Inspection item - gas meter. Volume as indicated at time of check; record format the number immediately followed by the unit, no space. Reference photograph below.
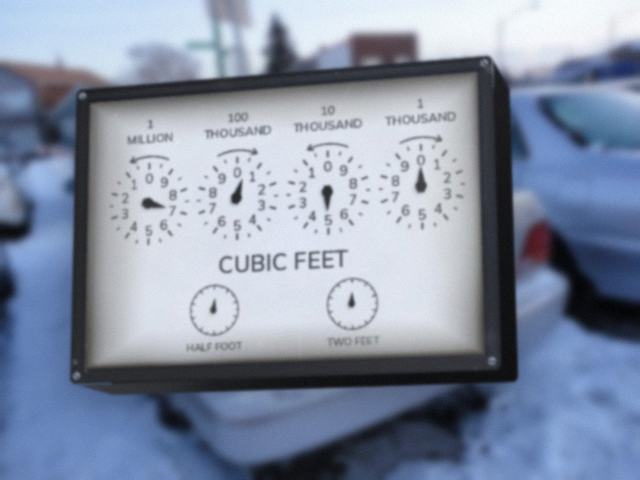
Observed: 705000ft³
